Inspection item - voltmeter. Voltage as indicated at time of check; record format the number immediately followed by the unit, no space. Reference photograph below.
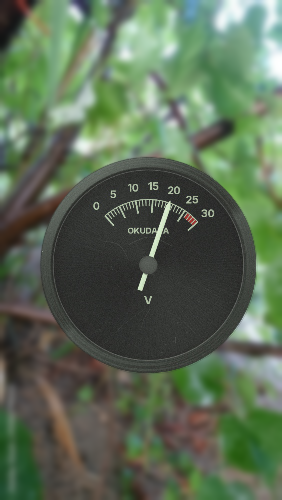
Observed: 20V
